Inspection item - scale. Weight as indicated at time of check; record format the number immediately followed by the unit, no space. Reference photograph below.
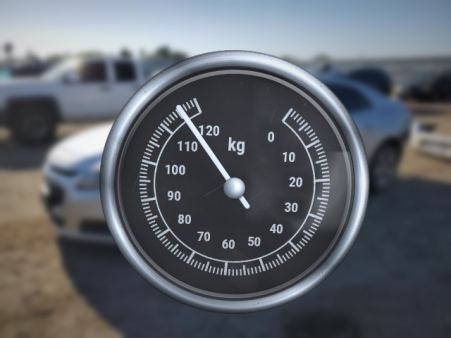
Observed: 116kg
